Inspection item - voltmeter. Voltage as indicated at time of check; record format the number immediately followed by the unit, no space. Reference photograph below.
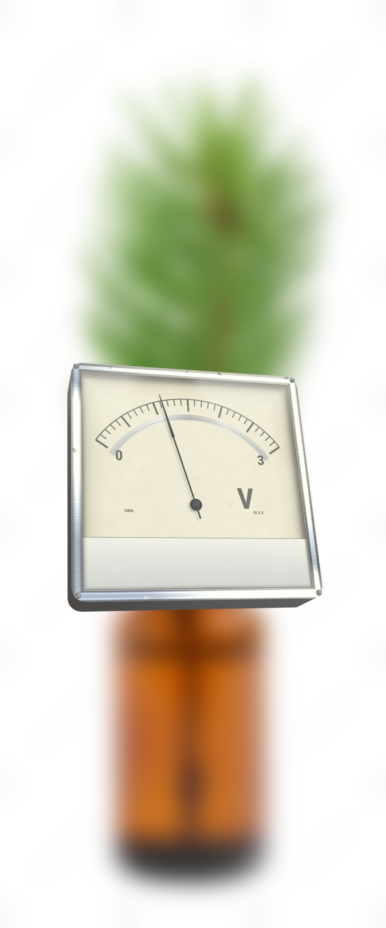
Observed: 1.1V
